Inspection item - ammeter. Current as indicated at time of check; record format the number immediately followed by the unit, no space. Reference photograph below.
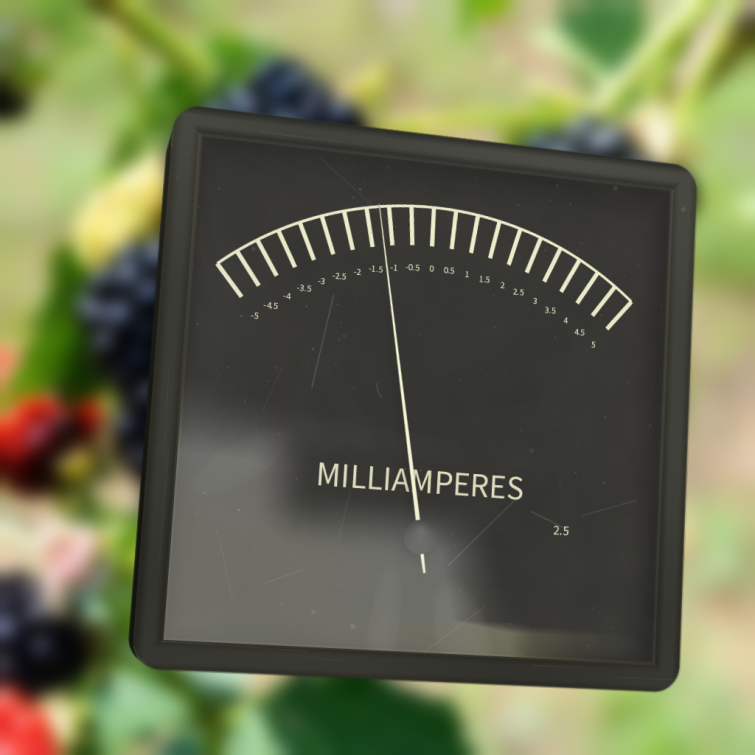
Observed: -1.25mA
